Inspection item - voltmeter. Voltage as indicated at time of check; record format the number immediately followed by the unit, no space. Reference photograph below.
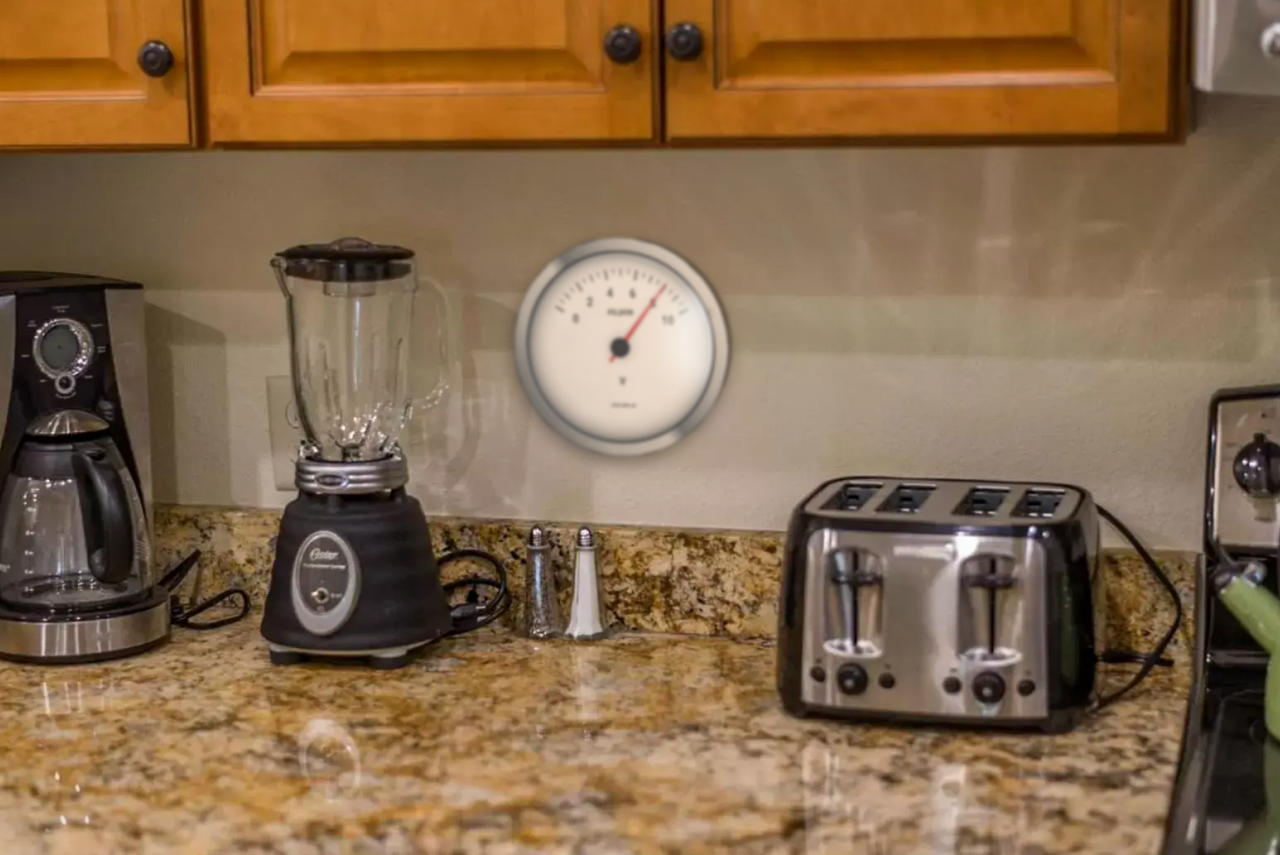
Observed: 8V
